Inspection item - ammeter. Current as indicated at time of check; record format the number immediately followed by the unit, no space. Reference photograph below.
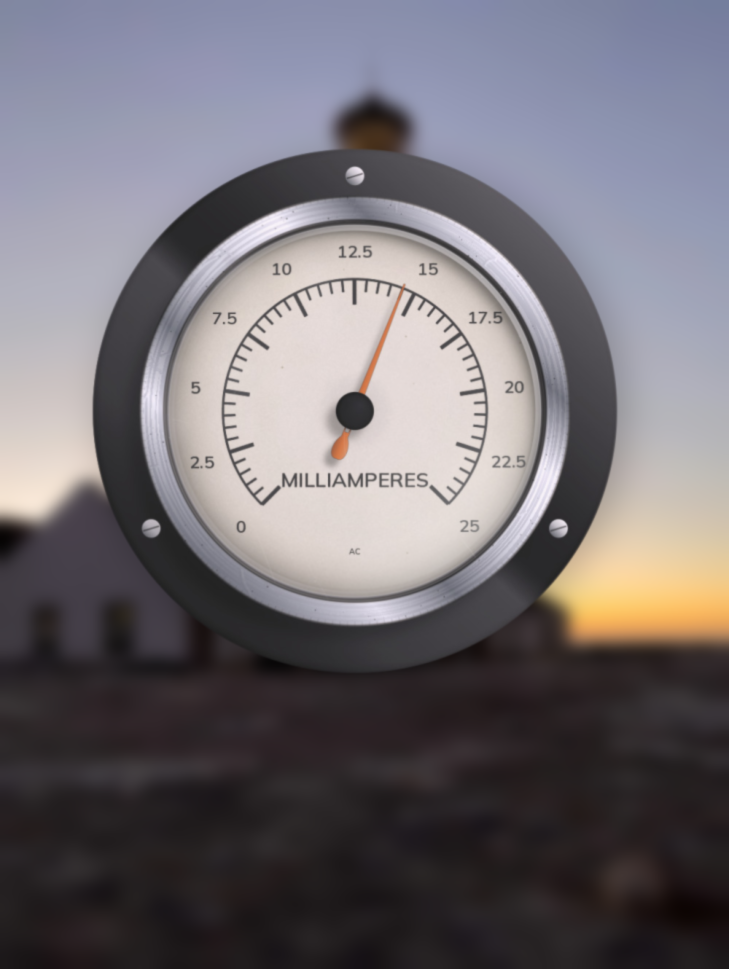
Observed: 14.5mA
